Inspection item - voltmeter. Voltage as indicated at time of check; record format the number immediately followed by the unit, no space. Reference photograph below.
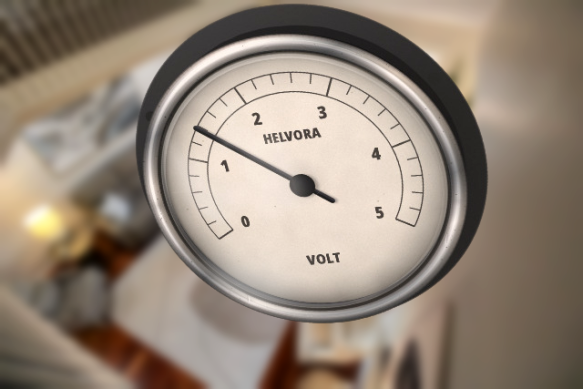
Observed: 1.4V
